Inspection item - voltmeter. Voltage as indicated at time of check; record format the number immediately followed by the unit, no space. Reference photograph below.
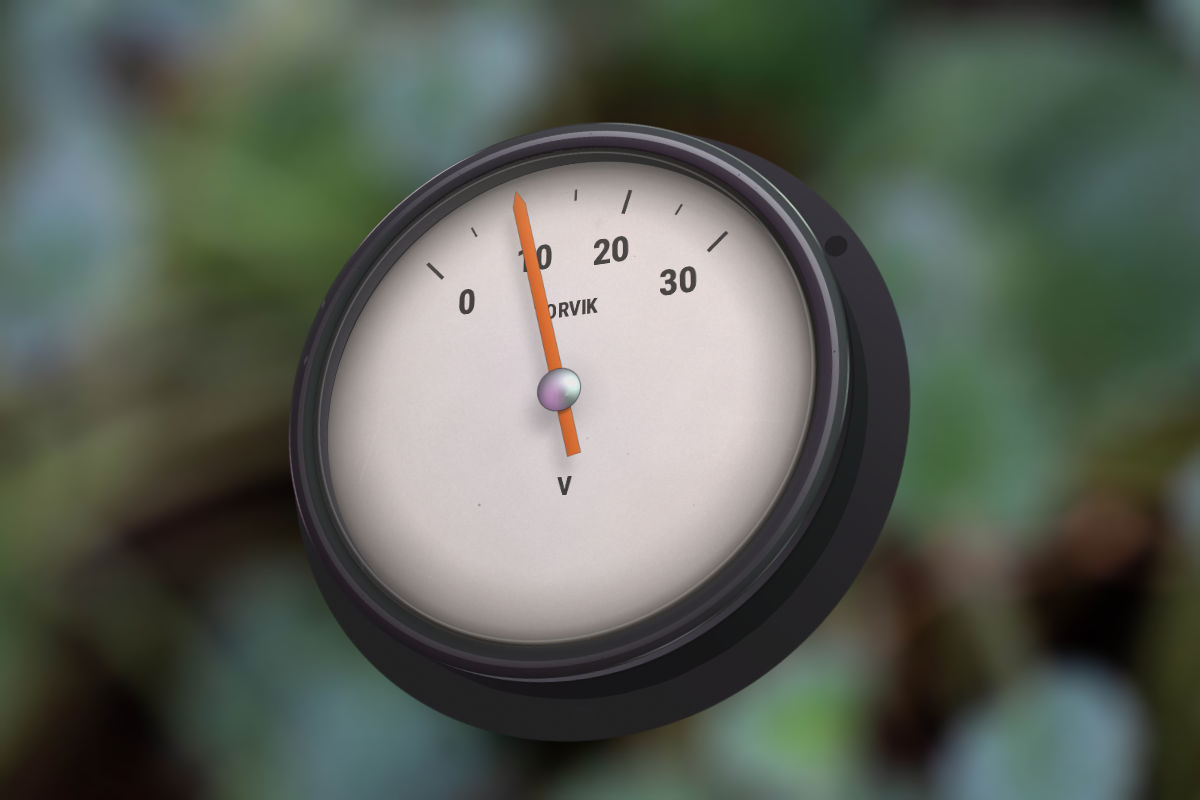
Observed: 10V
